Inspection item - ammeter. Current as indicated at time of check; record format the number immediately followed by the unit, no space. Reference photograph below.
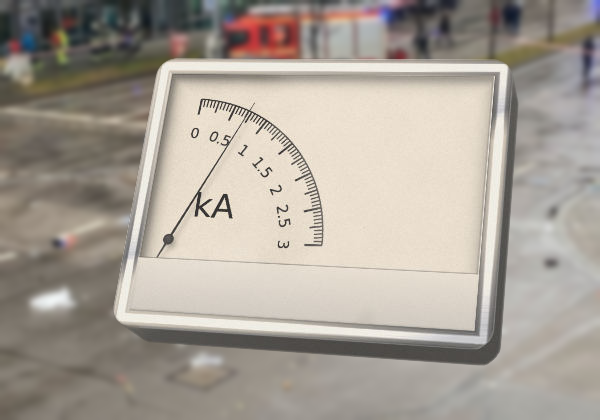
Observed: 0.75kA
